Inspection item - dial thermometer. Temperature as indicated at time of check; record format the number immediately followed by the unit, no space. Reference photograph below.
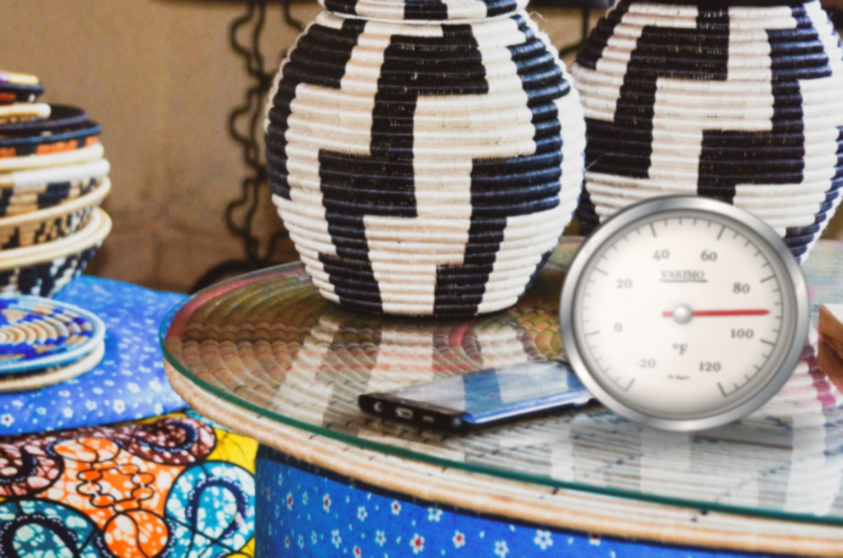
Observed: 90°F
